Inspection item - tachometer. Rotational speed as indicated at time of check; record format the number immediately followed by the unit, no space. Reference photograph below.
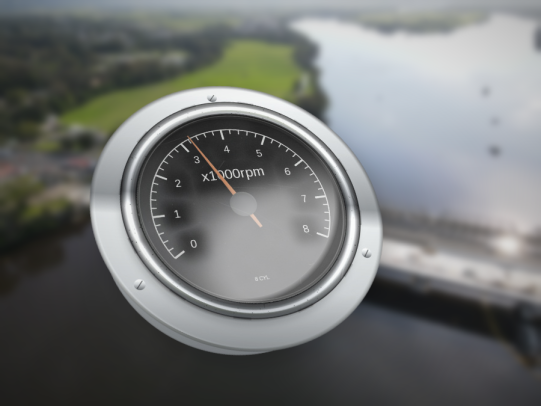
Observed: 3200rpm
